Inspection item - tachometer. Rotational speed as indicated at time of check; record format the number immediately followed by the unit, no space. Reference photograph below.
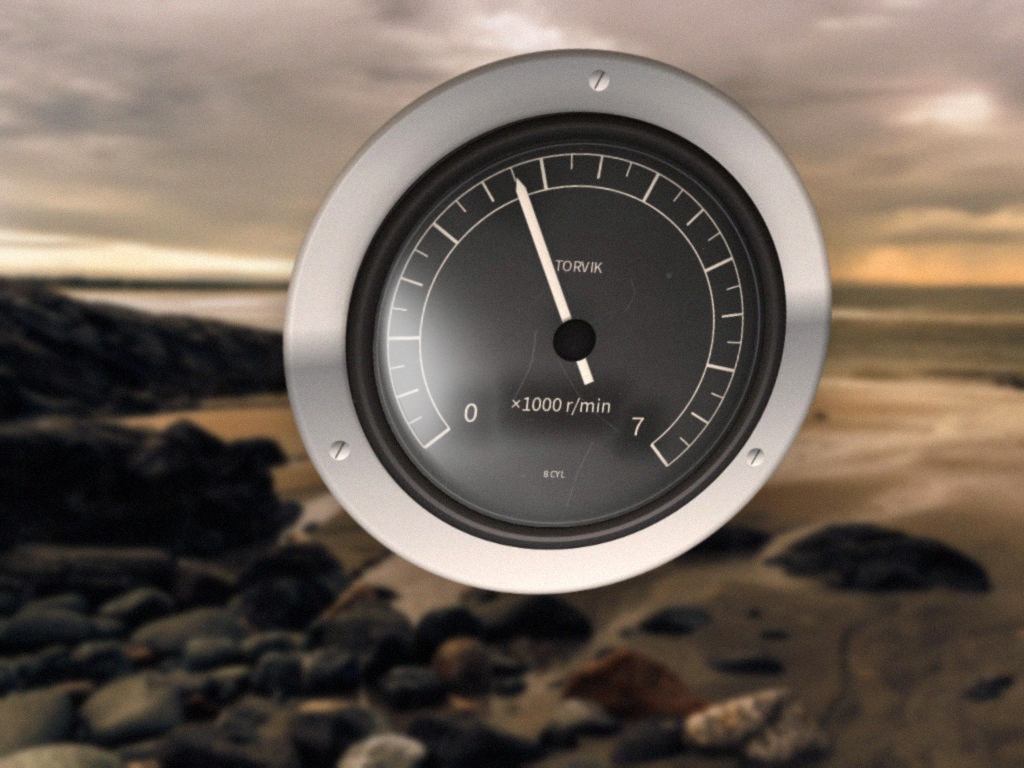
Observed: 2750rpm
